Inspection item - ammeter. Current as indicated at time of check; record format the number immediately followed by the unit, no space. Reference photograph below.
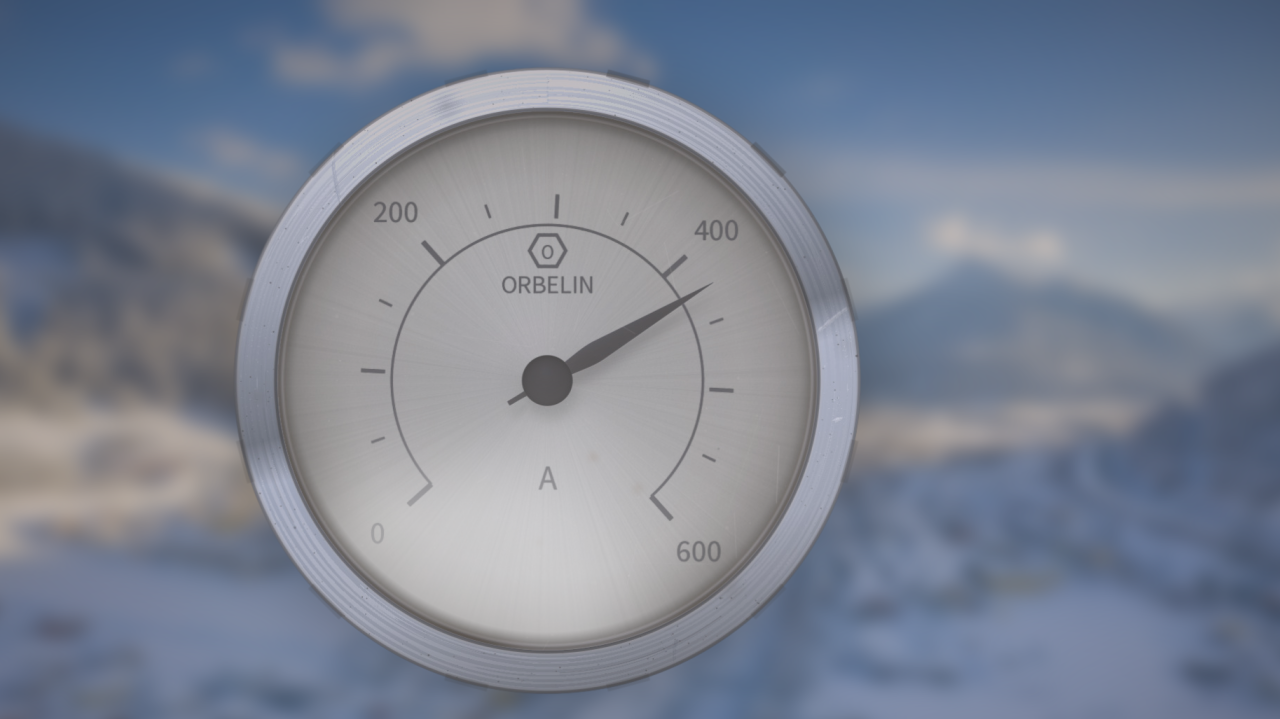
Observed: 425A
